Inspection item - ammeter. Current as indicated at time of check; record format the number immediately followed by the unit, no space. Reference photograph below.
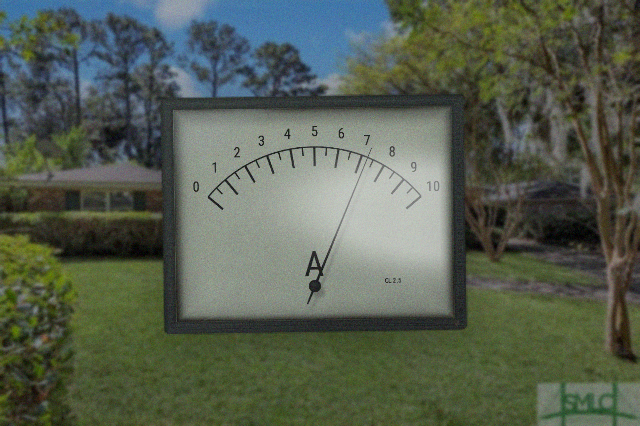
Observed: 7.25A
